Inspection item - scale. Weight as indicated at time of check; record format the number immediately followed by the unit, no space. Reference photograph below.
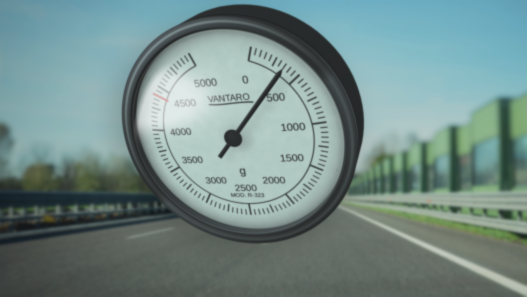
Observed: 350g
